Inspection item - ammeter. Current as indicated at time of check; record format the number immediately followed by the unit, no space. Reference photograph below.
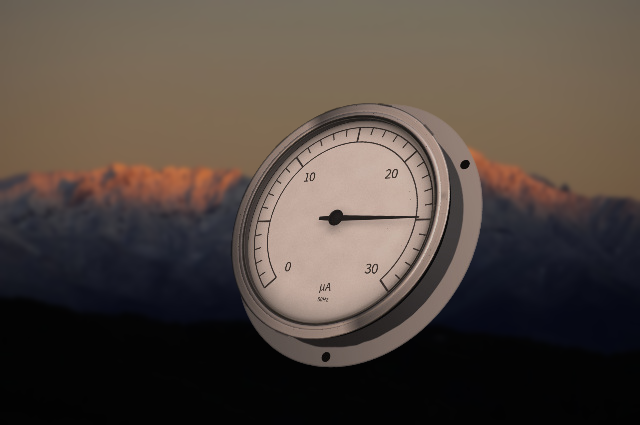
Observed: 25µA
